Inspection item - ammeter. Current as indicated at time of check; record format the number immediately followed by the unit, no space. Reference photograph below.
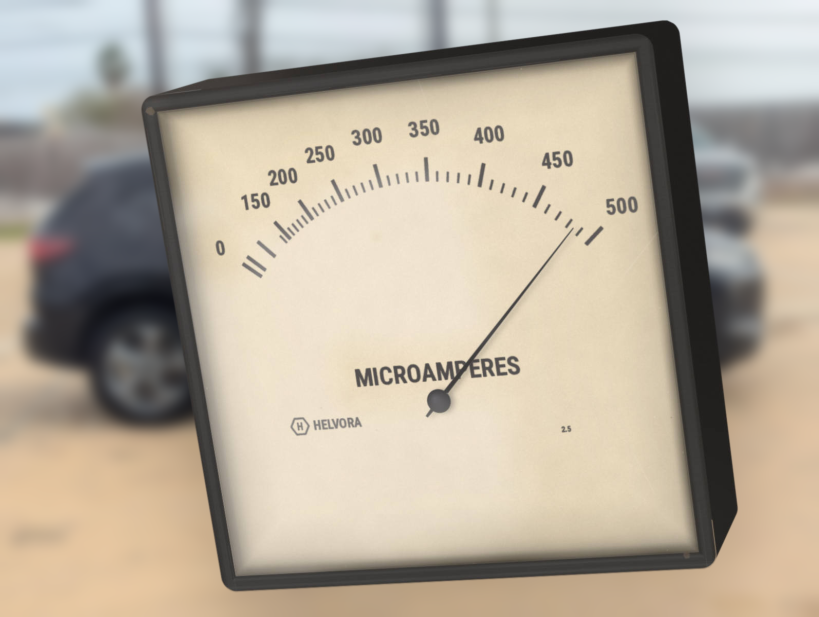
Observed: 485µA
